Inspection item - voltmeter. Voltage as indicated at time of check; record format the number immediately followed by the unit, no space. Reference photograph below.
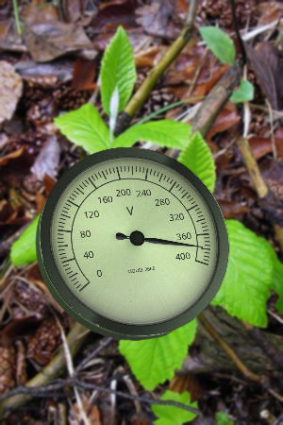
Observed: 380V
